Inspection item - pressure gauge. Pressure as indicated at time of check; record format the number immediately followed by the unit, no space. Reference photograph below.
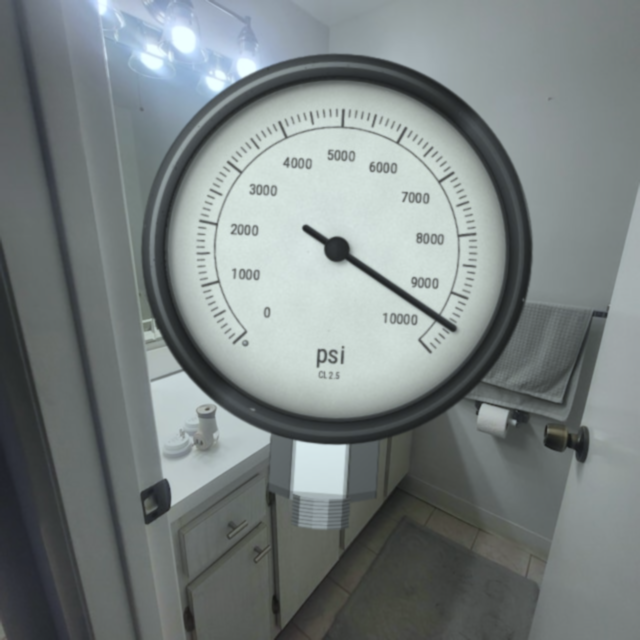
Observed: 9500psi
